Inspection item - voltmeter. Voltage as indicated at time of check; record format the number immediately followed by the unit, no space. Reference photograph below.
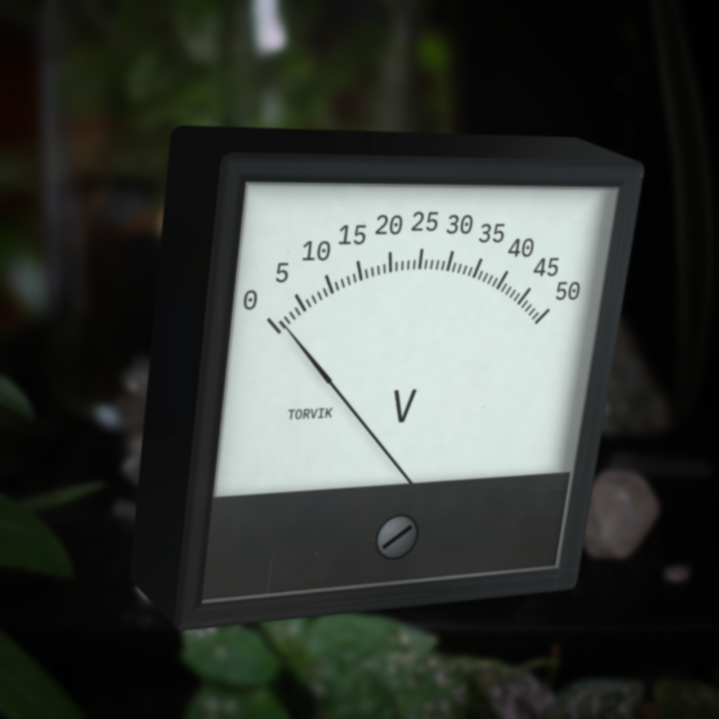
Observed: 1V
